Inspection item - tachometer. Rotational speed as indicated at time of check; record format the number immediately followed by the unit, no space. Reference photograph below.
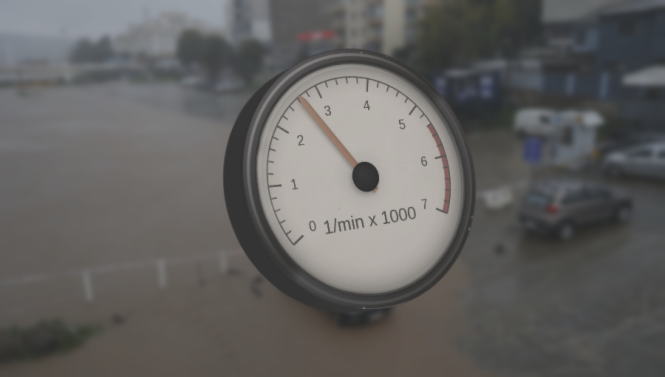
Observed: 2600rpm
